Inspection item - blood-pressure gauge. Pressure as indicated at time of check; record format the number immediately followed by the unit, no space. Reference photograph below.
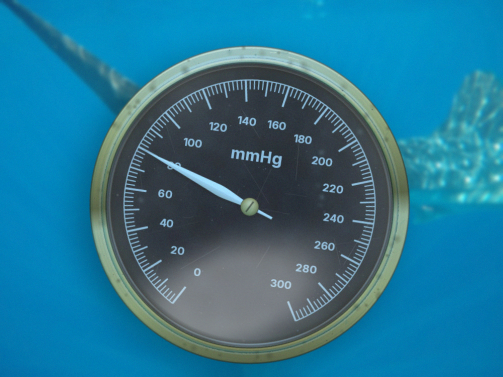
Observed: 80mmHg
